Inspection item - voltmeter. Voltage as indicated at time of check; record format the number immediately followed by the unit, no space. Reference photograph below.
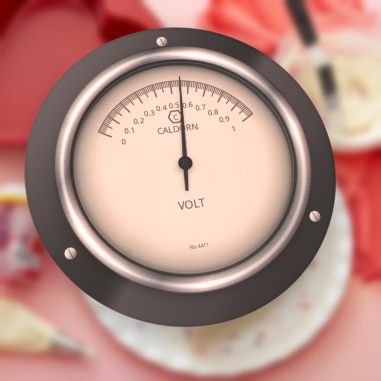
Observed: 0.55V
